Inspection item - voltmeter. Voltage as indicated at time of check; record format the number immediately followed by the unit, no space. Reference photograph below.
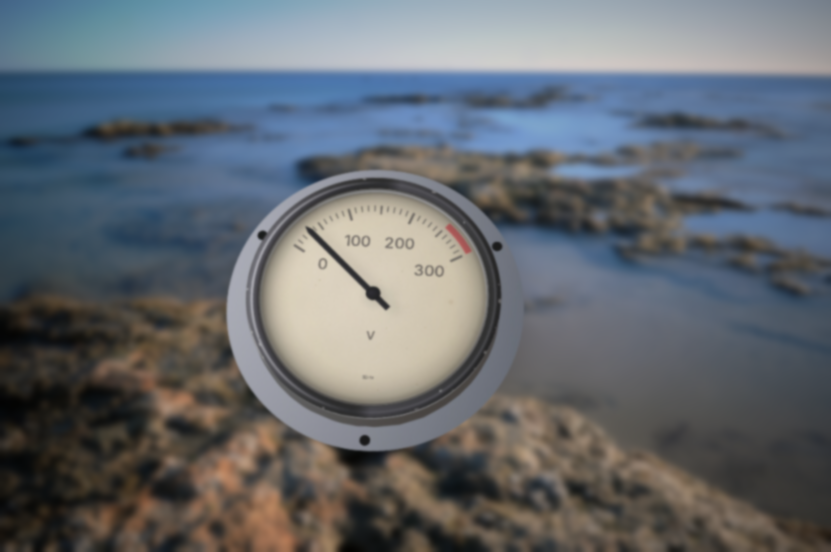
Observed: 30V
